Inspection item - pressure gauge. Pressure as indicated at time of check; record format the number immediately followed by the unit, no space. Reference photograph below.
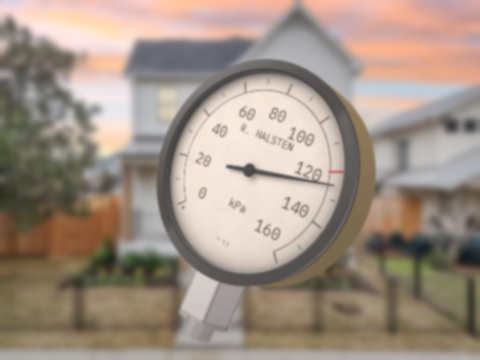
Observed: 125kPa
